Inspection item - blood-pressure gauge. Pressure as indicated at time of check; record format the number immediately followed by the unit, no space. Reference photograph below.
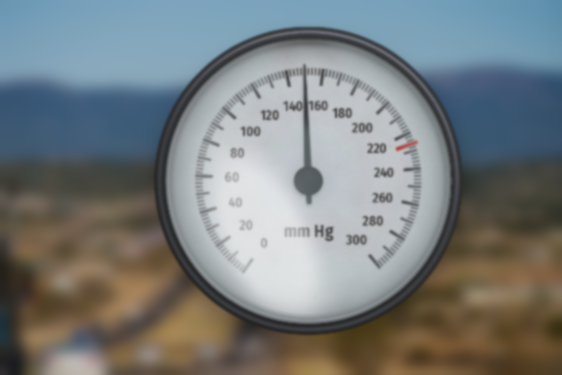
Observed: 150mmHg
